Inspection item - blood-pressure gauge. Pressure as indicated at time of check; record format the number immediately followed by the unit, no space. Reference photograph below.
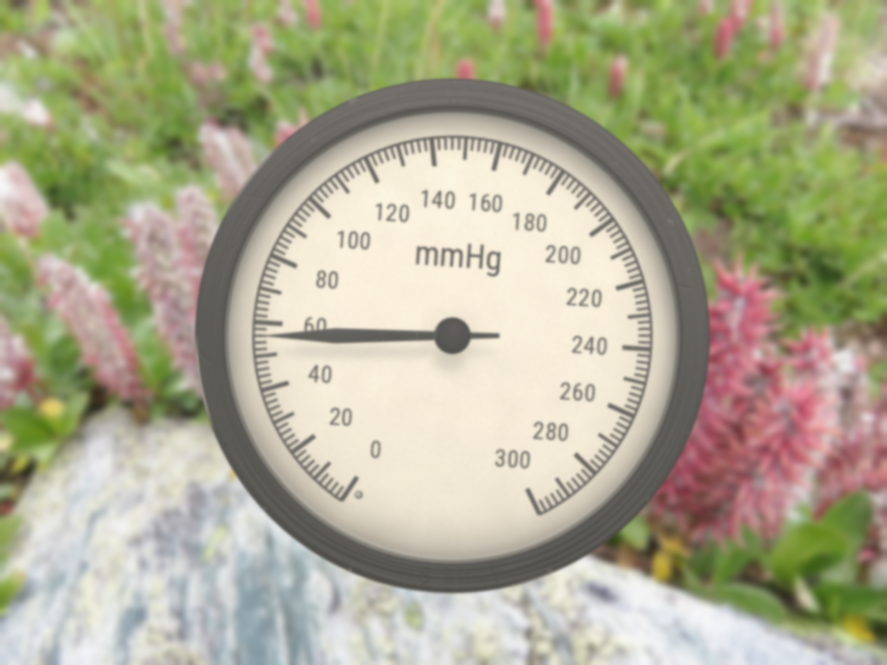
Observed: 56mmHg
